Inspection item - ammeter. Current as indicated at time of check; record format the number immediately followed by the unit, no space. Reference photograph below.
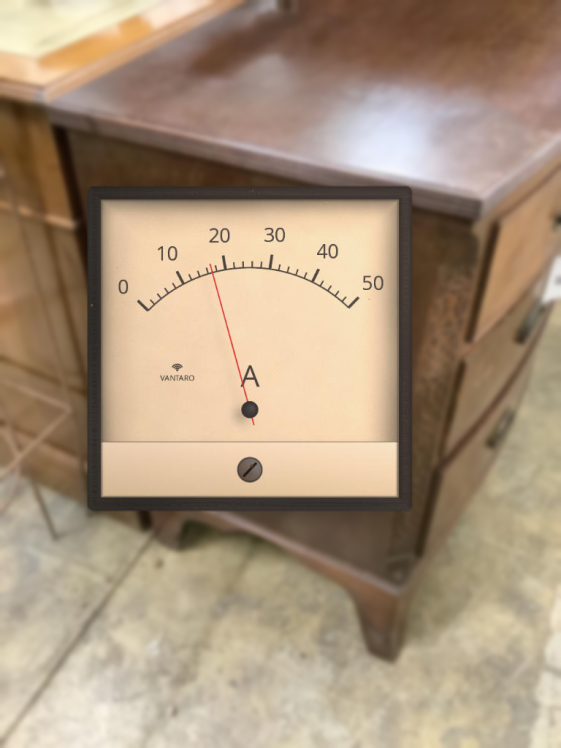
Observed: 17A
